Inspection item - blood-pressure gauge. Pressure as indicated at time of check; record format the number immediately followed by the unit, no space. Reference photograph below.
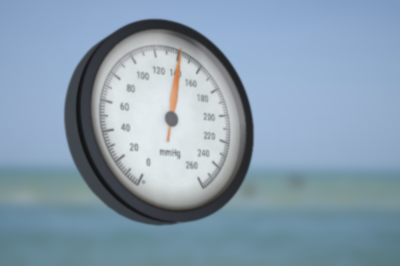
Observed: 140mmHg
